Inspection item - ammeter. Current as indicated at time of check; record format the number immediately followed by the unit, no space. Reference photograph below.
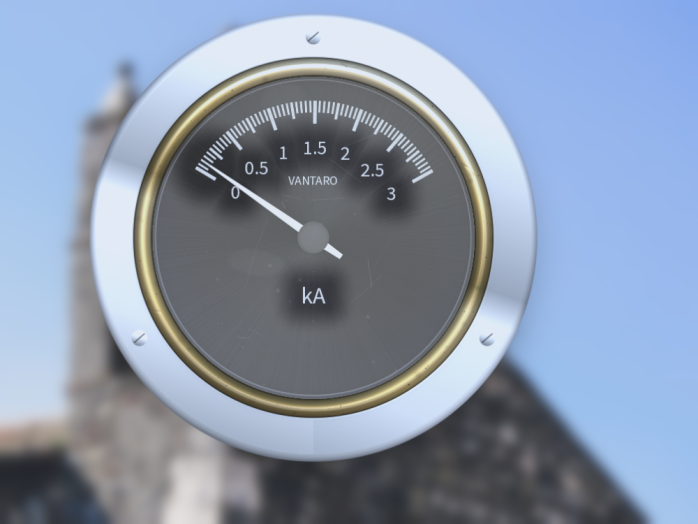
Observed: 0.1kA
